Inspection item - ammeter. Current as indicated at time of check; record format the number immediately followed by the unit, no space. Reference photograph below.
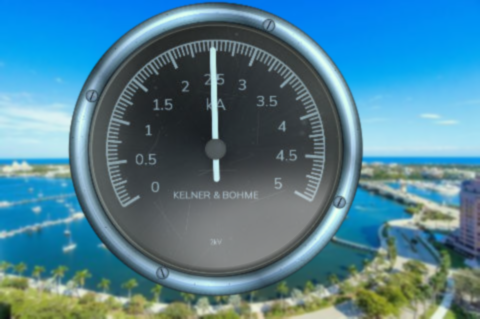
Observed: 2.5kA
